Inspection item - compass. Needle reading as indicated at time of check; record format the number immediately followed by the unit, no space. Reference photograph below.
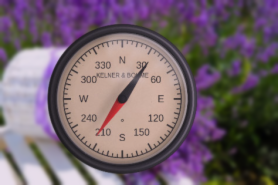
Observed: 215°
